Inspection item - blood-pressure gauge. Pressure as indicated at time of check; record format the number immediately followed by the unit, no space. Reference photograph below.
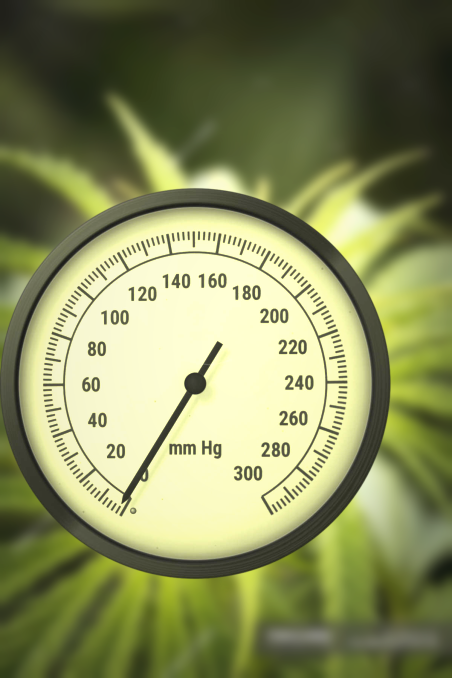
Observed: 2mmHg
